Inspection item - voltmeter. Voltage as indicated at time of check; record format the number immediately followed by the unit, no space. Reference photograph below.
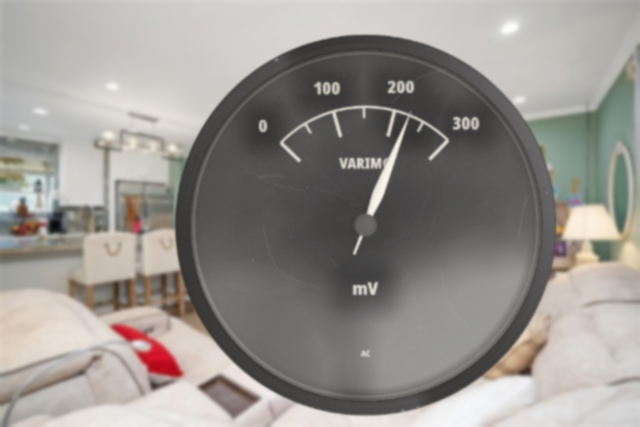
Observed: 225mV
